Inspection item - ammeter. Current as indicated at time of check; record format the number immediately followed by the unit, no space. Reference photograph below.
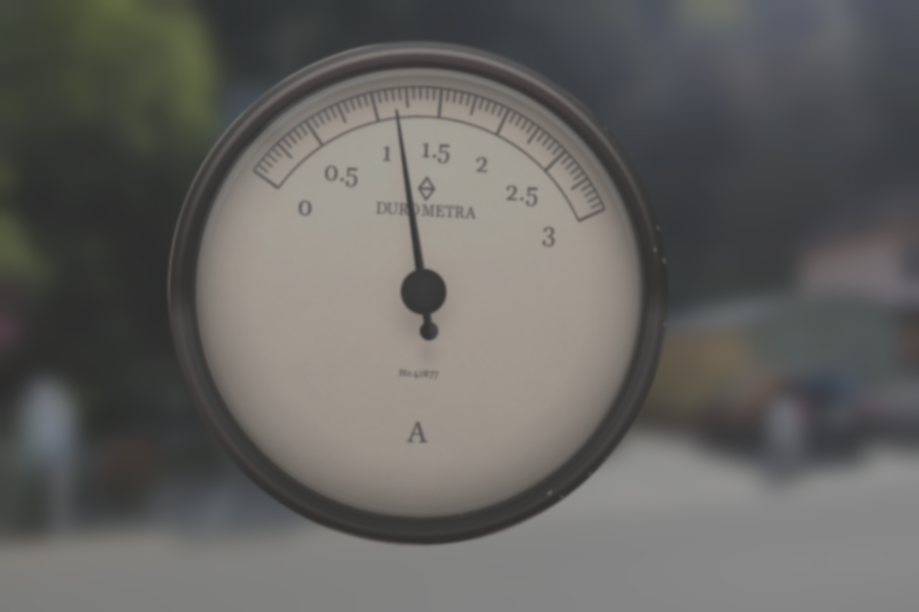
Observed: 1.15A
